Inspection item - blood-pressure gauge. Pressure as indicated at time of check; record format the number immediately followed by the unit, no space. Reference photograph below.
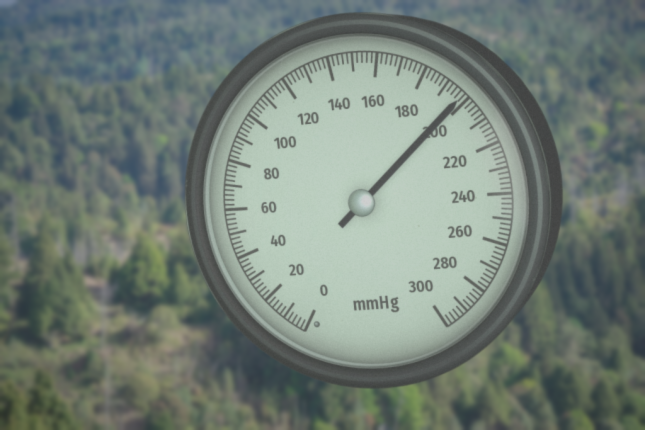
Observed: 198mmHg
